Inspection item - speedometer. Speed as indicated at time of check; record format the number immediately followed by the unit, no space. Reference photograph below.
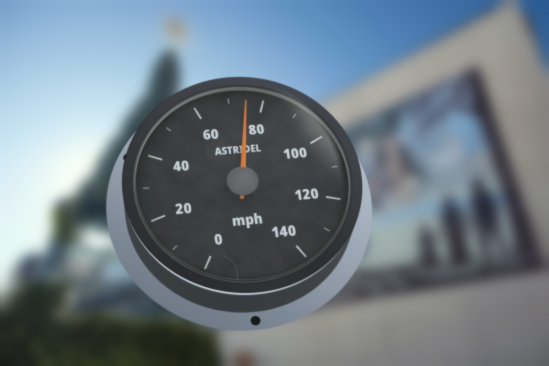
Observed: 75mph
